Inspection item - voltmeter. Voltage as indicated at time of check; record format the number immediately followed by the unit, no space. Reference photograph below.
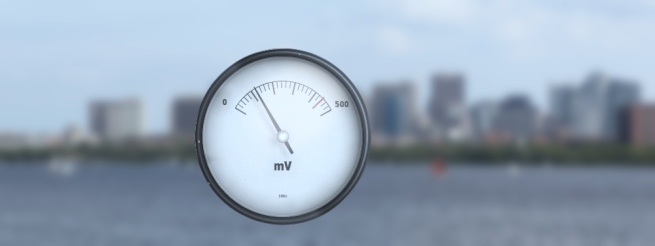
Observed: 120mV
